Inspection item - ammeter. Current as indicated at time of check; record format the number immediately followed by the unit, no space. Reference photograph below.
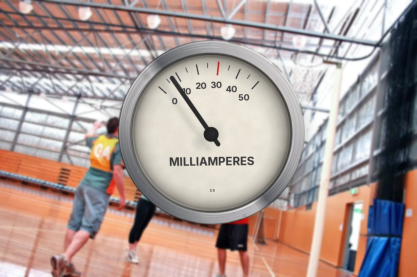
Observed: 7.5mA
